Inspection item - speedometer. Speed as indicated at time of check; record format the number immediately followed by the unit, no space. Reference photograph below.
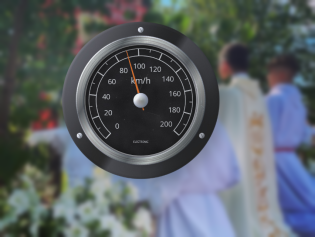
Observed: 90km/h
